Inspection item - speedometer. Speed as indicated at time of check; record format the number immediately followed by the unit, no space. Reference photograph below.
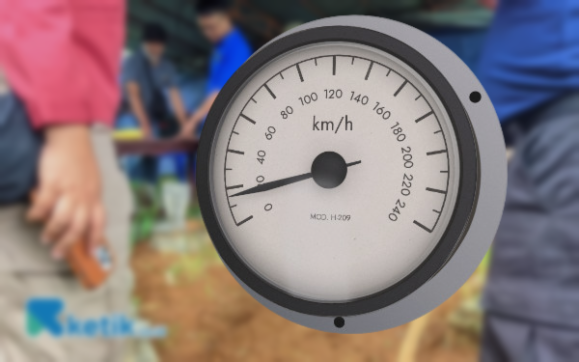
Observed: 15km/h
